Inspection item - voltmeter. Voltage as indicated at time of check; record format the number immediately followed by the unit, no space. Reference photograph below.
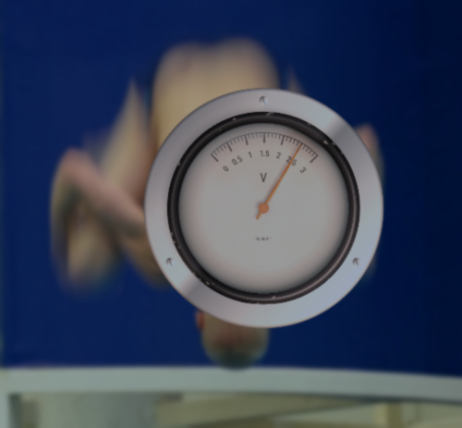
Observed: 2.5V
